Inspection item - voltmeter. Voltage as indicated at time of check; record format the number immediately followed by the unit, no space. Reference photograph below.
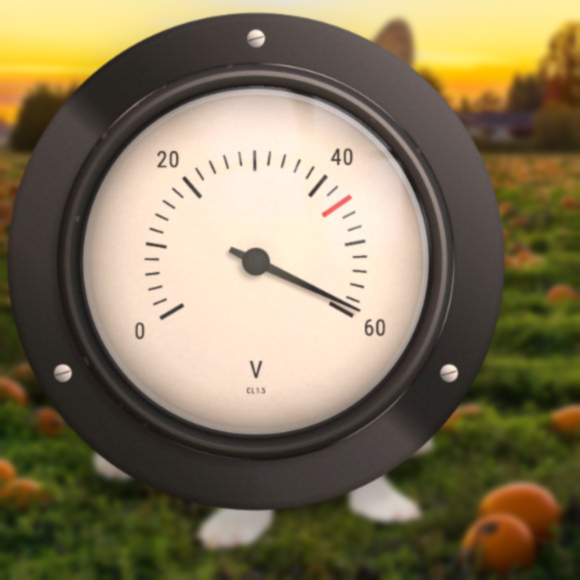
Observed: 59V
